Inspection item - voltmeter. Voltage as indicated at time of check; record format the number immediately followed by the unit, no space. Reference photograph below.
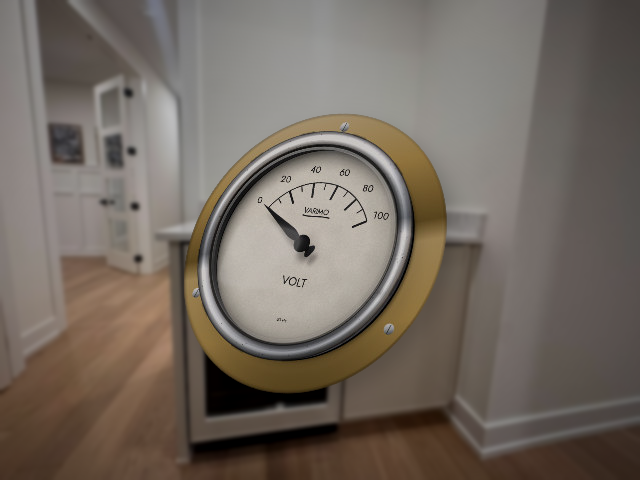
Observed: 0V
